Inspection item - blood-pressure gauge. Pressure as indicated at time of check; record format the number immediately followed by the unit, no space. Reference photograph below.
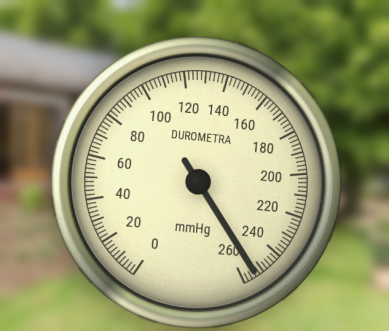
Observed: 254mmHg
